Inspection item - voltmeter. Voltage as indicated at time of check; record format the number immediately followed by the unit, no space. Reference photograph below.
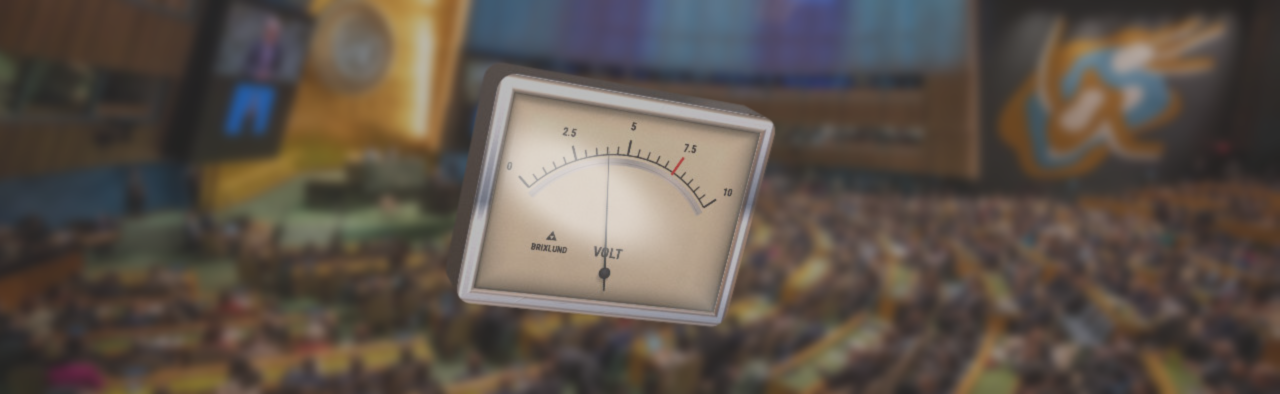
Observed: 4V
